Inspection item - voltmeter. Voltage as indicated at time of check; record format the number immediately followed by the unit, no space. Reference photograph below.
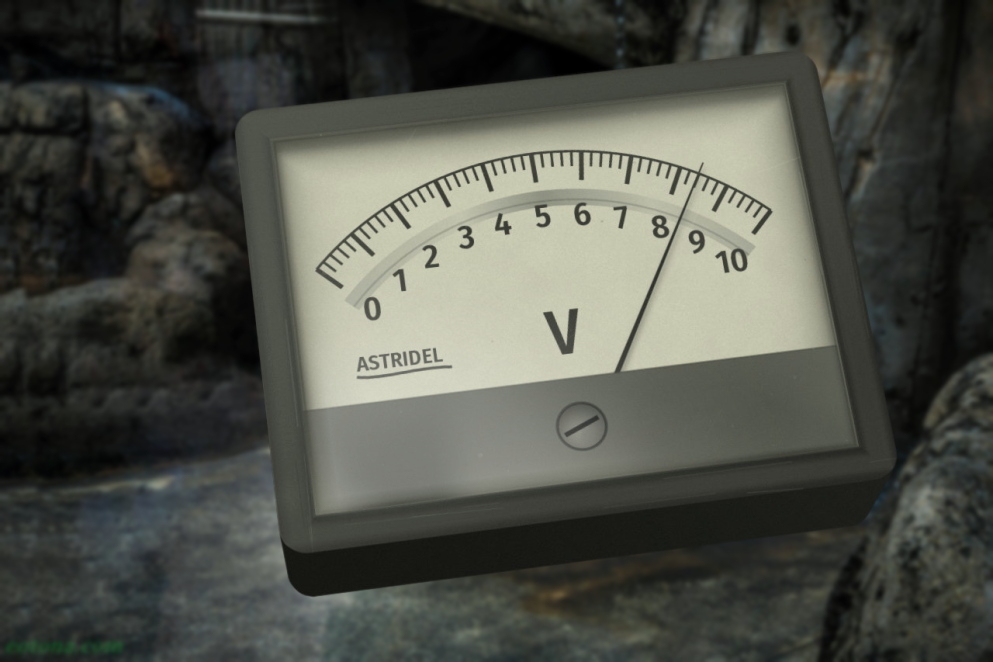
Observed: 8.4V
